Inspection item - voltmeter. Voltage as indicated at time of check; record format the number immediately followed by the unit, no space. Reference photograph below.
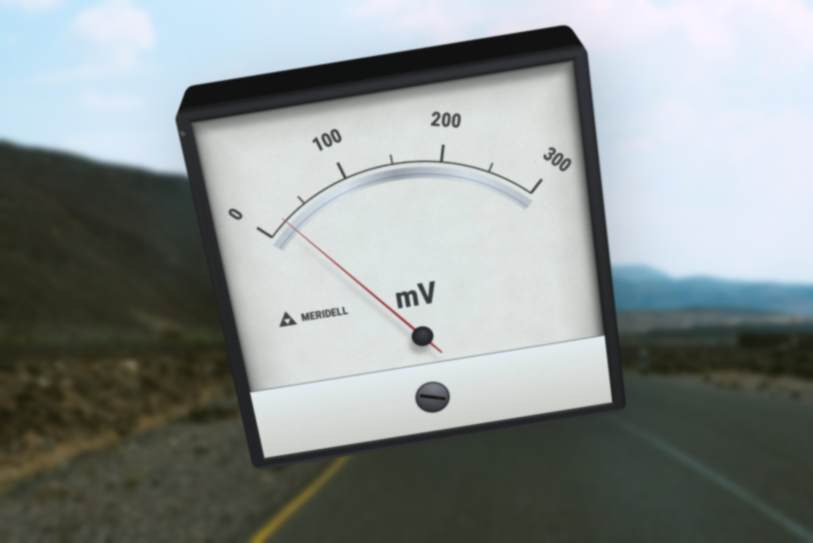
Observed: 25mV
